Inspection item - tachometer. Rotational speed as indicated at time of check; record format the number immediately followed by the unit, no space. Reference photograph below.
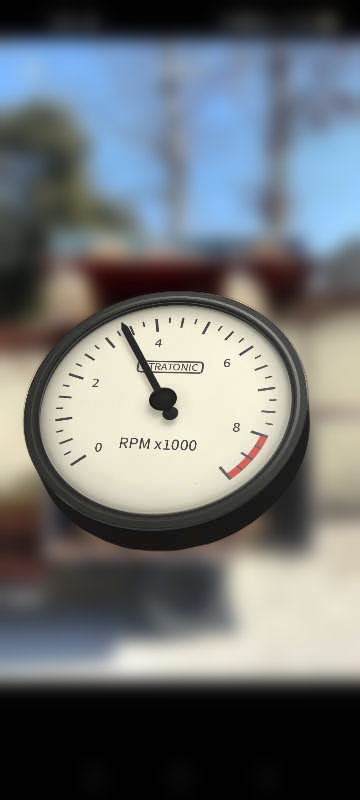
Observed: 3375rpm
